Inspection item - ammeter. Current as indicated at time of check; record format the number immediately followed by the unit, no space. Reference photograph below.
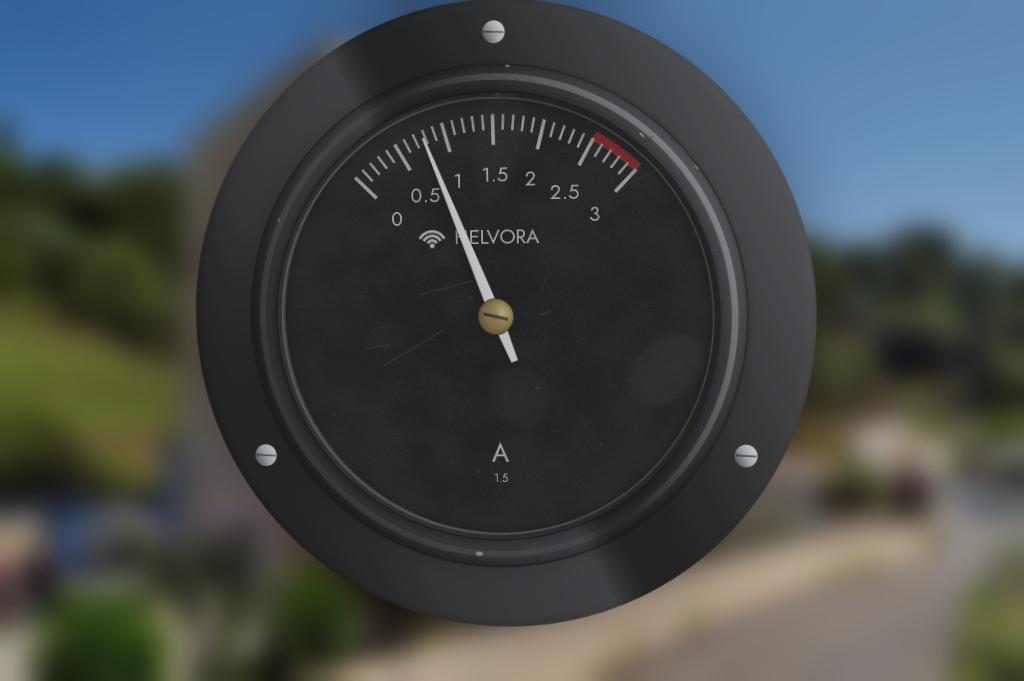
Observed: 0.8A
